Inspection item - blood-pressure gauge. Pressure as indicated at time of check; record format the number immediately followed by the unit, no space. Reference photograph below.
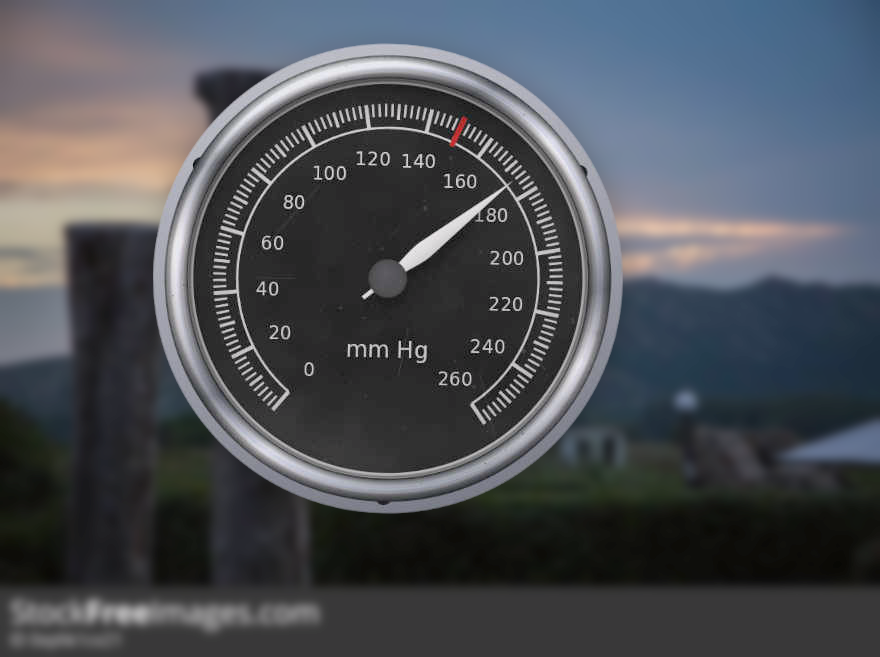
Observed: 174mmHg
